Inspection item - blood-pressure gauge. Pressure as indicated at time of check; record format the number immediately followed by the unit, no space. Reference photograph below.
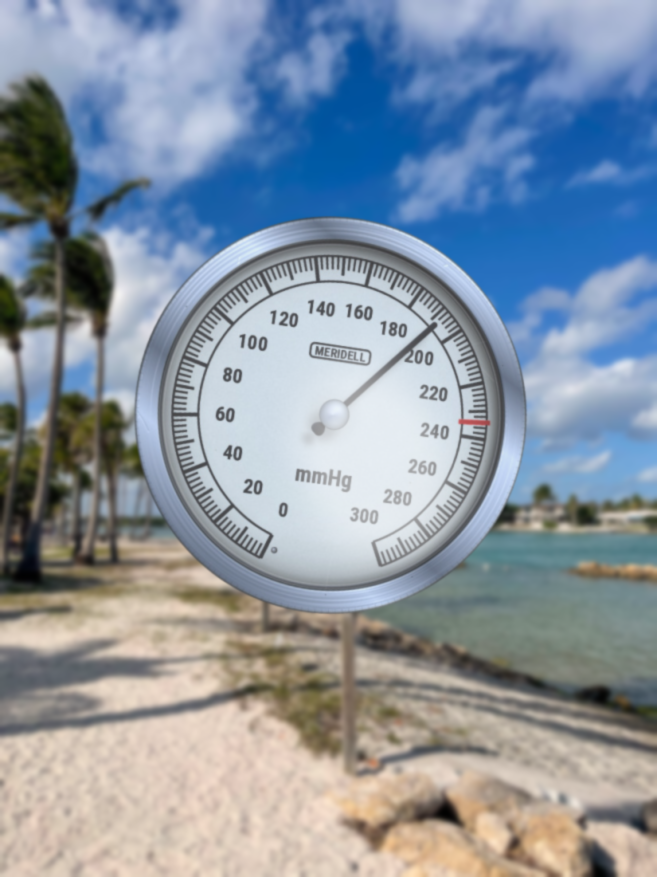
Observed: 192mmHg
